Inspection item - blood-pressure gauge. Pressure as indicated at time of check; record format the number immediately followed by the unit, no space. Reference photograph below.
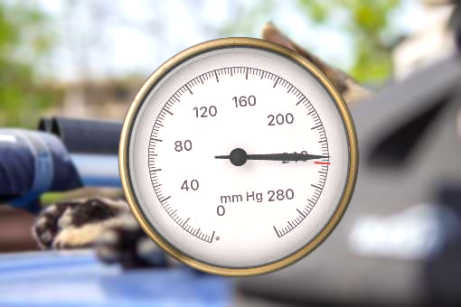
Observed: 240mmHg
